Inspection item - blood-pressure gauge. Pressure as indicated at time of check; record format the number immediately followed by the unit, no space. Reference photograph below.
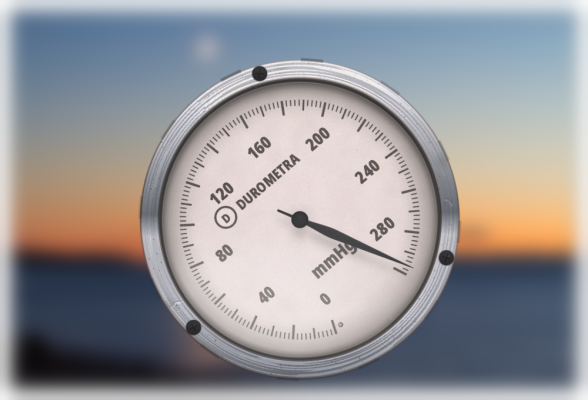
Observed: 296mmHg
